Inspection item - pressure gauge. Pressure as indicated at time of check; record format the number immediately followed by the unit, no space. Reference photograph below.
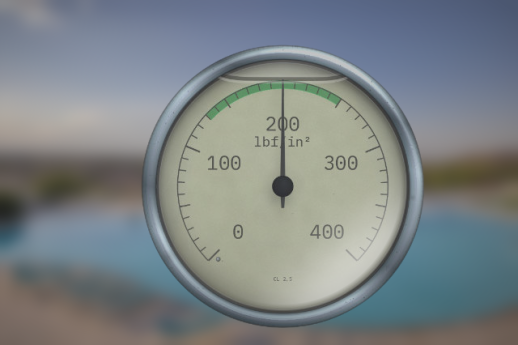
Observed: 200psi
